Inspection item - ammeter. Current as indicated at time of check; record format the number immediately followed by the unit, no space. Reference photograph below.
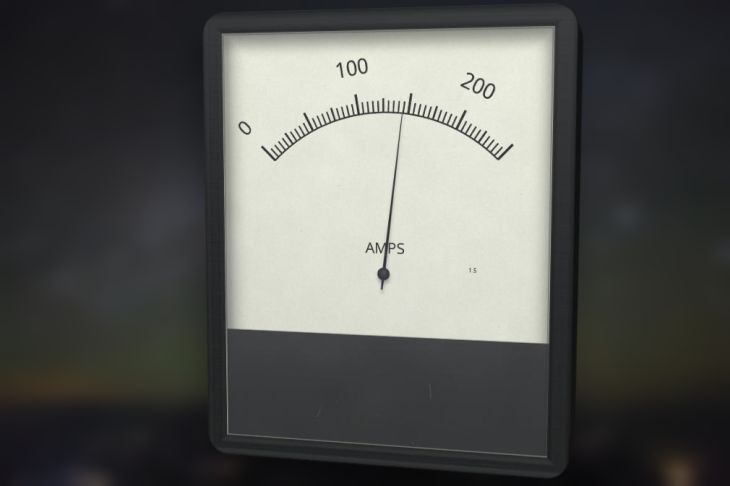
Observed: 145A
